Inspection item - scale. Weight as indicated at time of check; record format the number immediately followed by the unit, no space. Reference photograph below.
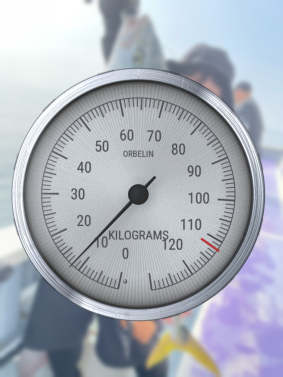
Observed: 12kg
